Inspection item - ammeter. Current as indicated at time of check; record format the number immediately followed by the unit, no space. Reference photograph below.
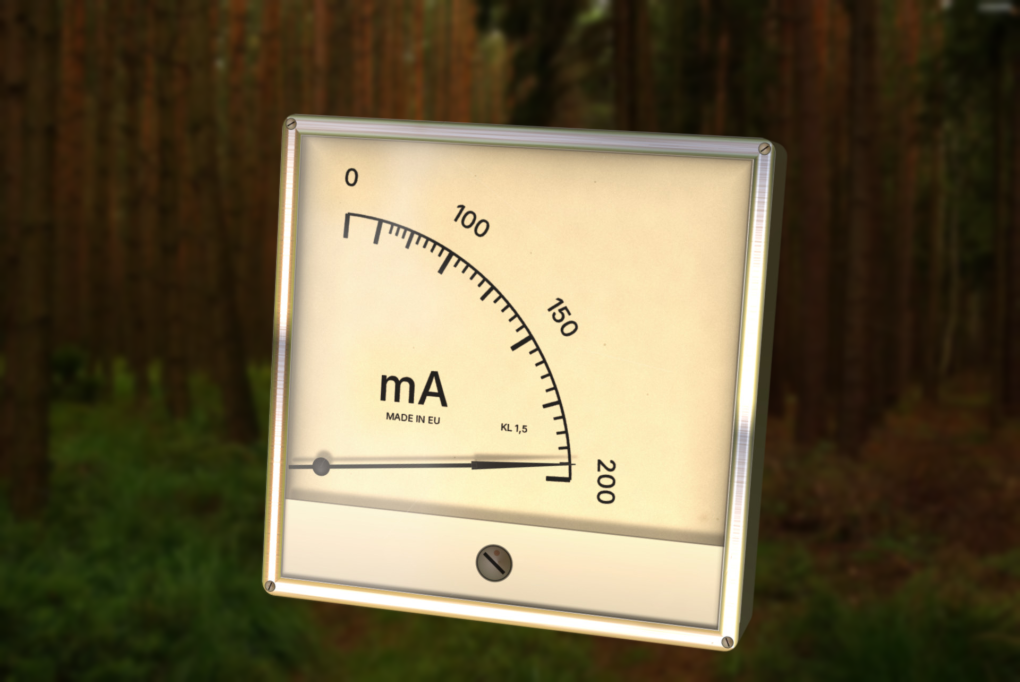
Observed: 195mA
